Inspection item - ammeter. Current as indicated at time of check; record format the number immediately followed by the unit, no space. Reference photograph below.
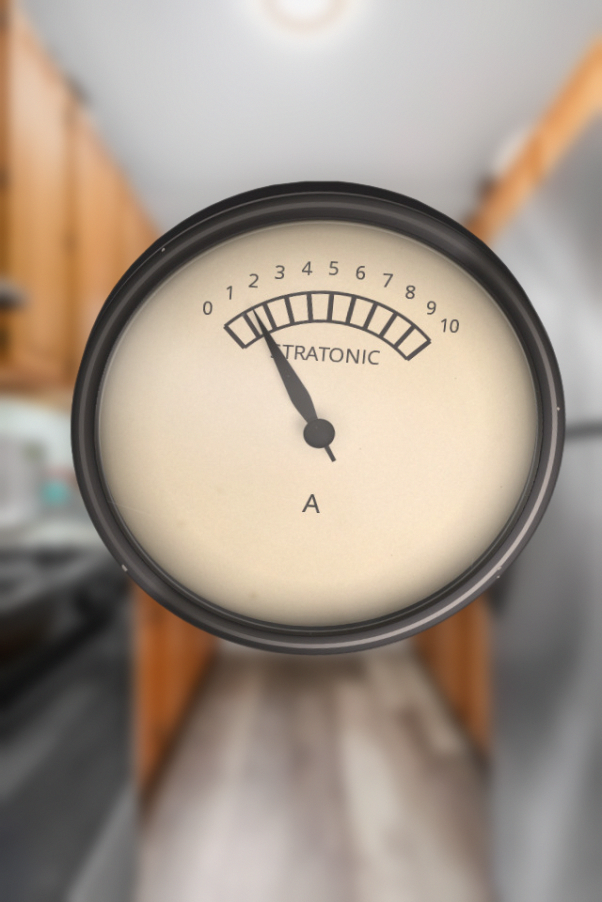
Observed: 1.5A
